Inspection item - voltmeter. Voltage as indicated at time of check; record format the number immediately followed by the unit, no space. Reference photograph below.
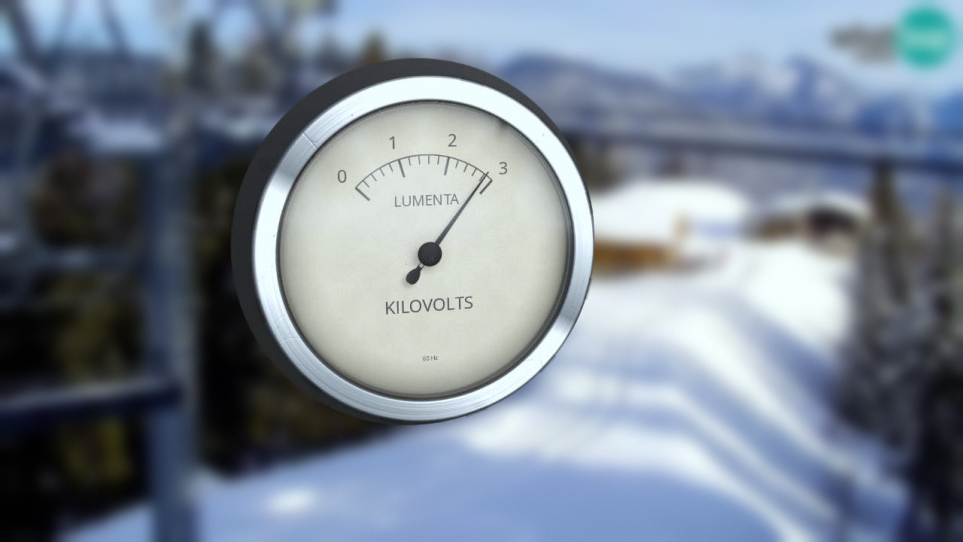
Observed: 2.8kV
